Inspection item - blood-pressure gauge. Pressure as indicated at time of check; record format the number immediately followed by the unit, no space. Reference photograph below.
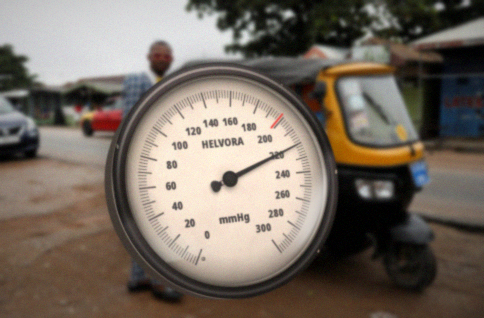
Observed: 220mmHg
